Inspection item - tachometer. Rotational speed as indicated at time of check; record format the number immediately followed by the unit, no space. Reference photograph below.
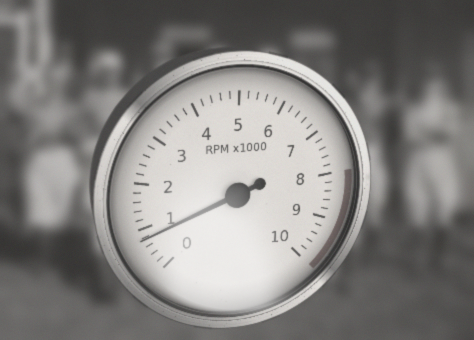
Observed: 800rpm
